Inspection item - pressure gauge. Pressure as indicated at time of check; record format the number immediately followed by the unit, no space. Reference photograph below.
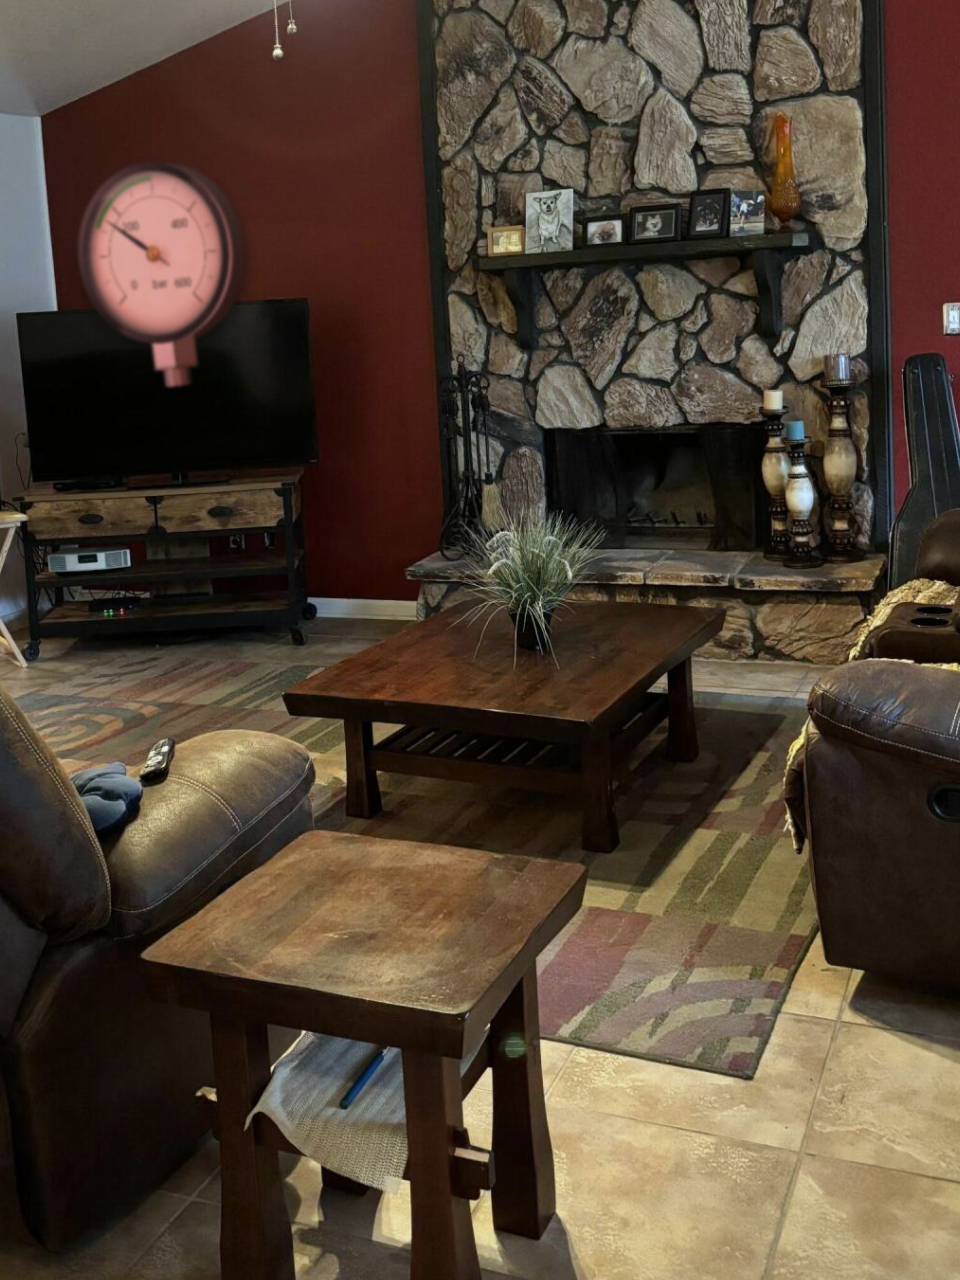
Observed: 175bar
